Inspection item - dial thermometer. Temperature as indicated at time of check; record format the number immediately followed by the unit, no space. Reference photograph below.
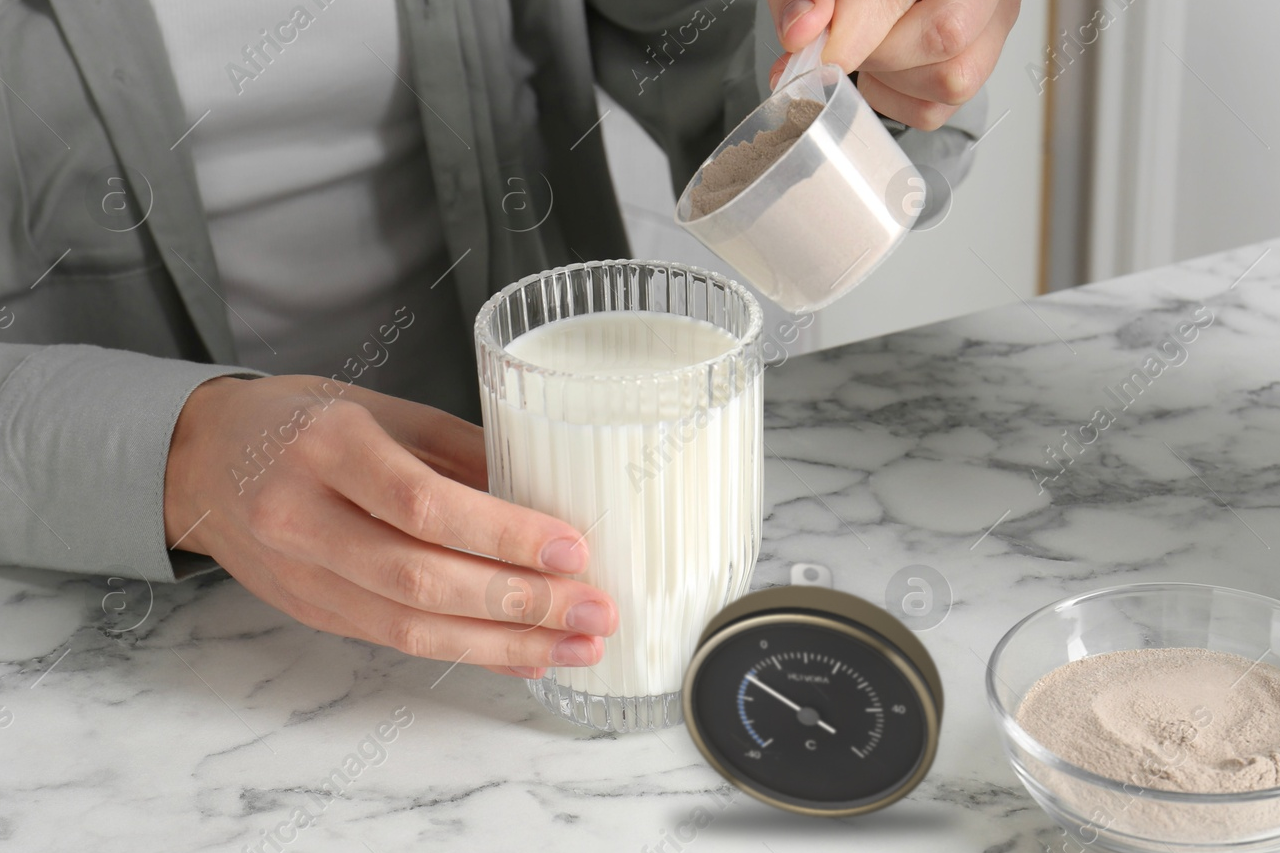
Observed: -10°C
